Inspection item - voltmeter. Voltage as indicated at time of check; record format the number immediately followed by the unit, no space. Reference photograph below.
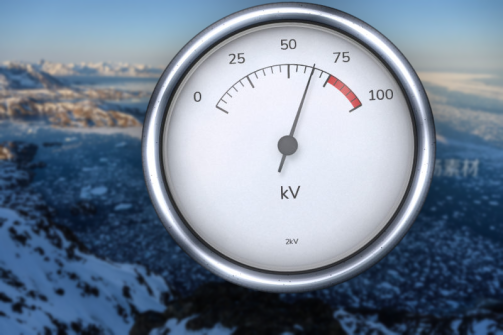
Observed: 65kV
